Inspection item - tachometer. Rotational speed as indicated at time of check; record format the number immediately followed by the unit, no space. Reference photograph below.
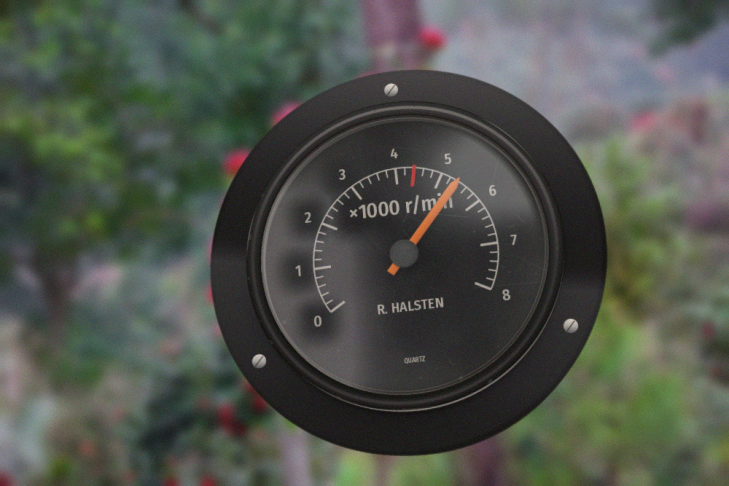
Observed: 5400rpm
